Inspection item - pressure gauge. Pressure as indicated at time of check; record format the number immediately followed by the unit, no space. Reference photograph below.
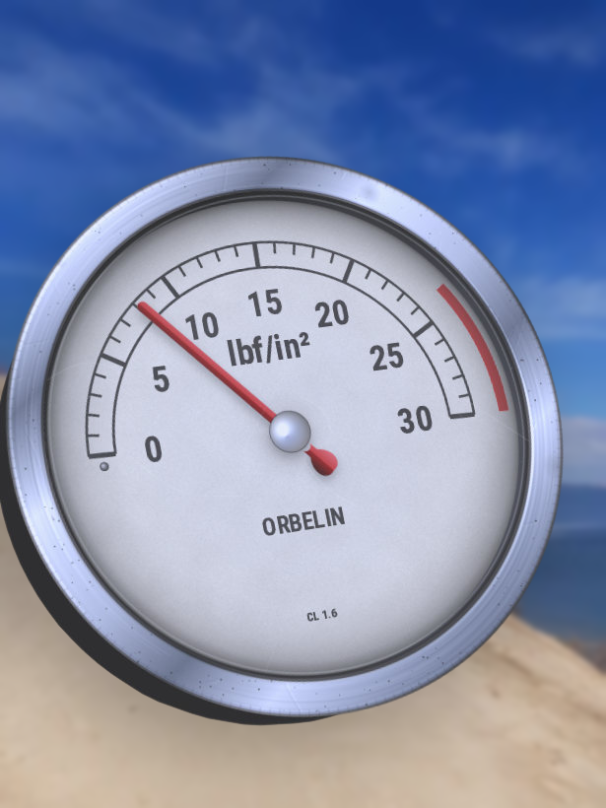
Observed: 8psi
